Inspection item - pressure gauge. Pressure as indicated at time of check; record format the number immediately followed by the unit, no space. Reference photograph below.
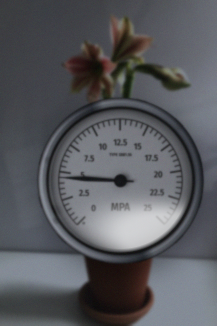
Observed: 4.5MPa
